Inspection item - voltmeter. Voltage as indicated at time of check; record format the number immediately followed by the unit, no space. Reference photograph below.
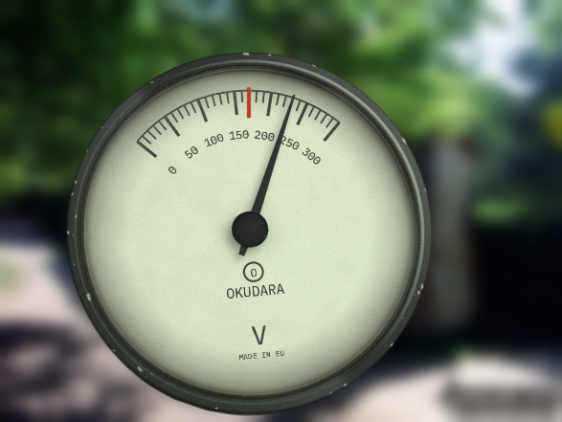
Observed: 230V
